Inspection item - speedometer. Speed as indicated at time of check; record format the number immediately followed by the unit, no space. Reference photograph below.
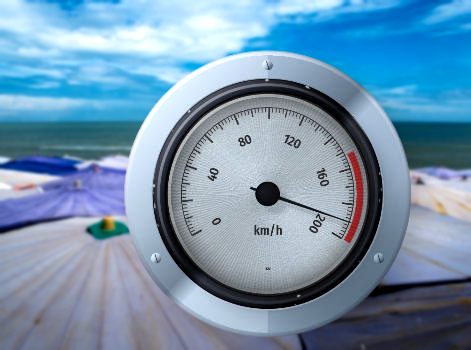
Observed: 190km/h
